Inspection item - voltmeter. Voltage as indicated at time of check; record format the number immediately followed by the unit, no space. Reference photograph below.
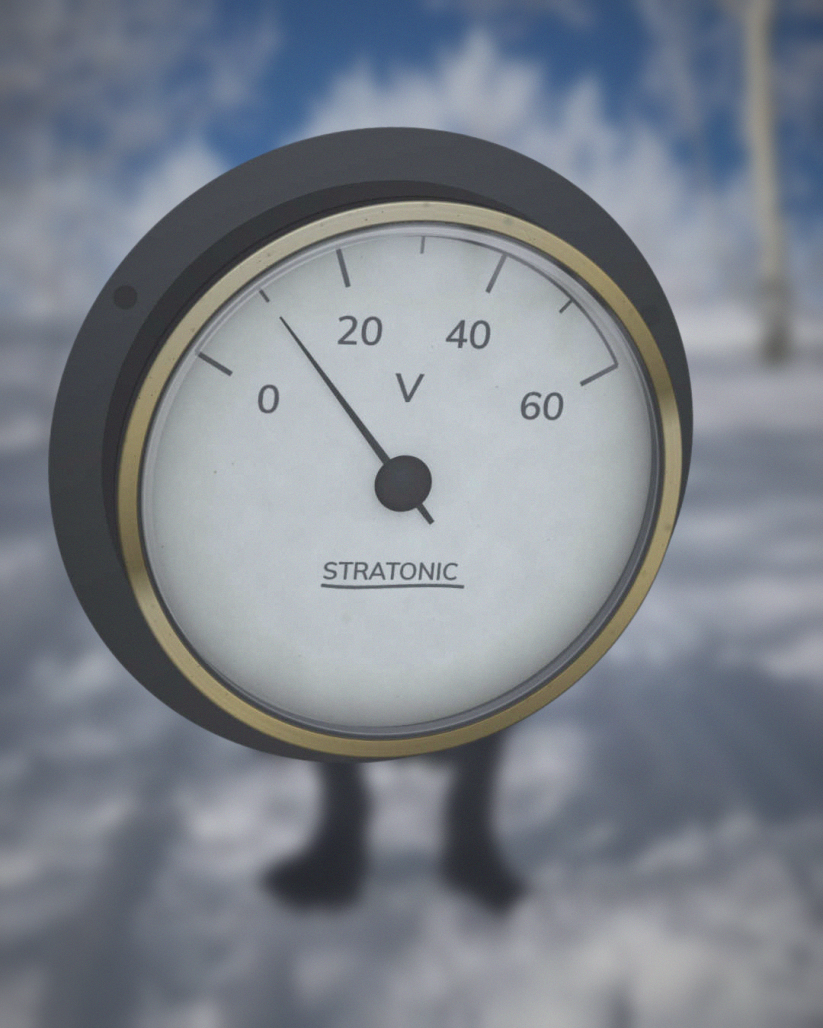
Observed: 10V
